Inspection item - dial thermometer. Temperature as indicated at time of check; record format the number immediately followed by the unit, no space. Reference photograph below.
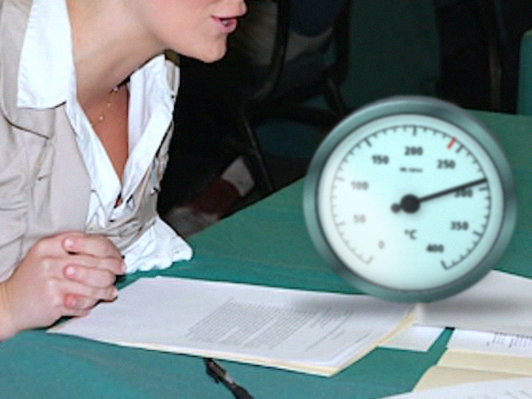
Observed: 290°C
